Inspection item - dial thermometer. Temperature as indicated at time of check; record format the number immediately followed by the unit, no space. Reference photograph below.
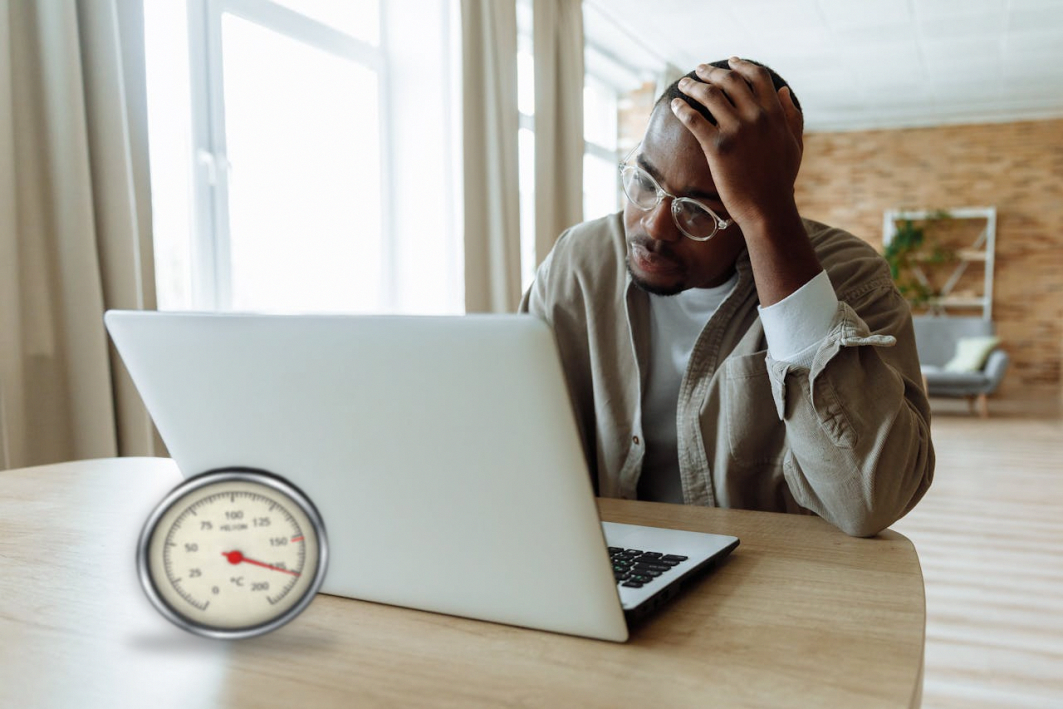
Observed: 175°C
